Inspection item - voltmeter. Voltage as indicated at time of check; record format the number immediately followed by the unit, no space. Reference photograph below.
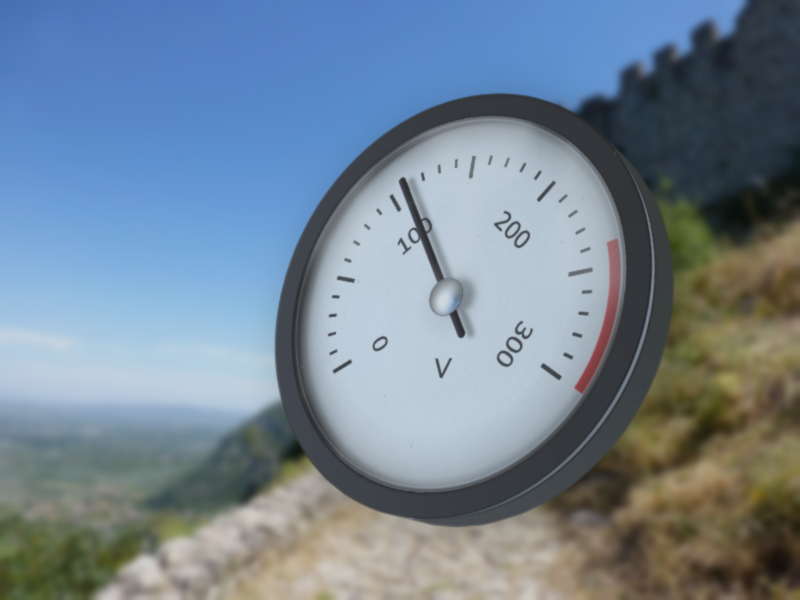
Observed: 110V
